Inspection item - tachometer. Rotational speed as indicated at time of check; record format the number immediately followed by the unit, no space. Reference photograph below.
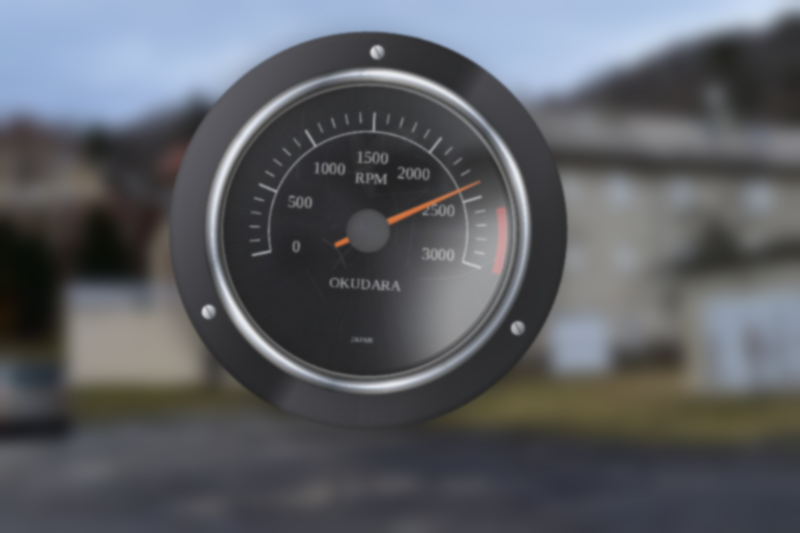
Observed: 2400rpm
